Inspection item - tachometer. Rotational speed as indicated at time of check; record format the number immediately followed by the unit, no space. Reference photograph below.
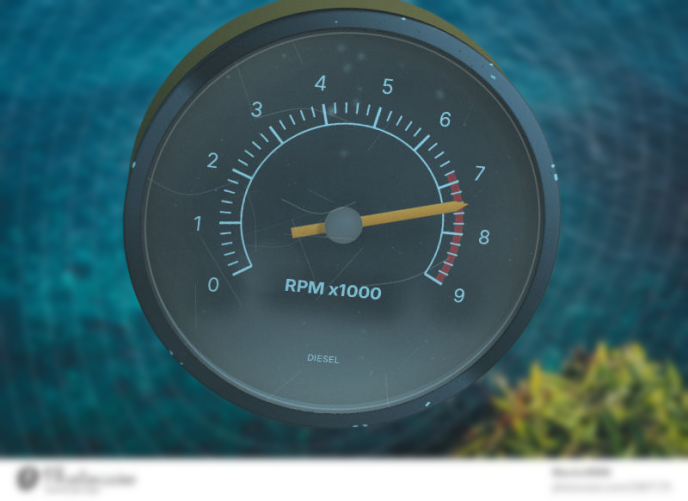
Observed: 7400rpm
